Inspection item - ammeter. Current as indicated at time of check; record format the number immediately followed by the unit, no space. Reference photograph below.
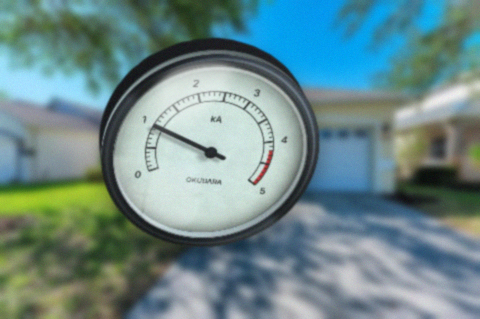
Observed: 1kA
